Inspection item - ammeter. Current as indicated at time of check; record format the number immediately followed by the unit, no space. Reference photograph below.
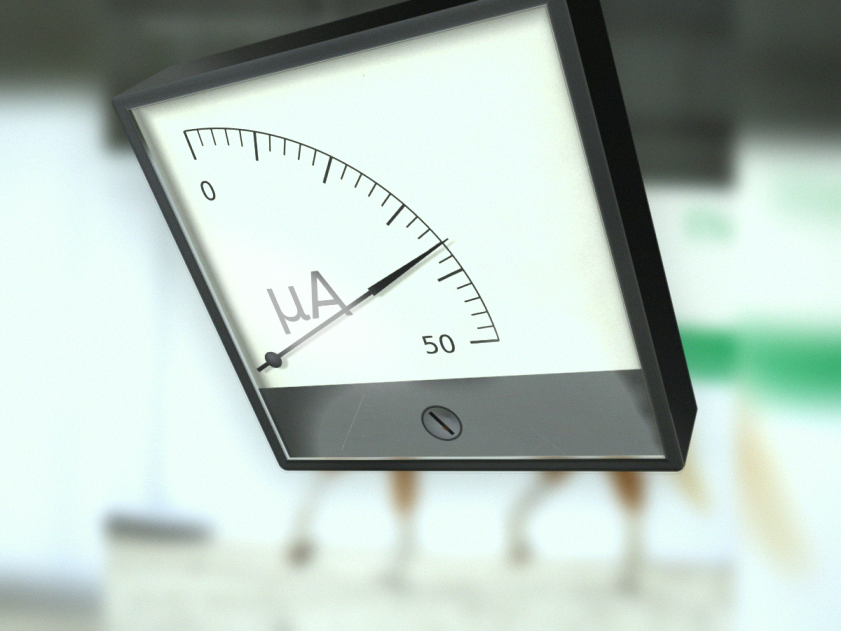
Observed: 36µA
